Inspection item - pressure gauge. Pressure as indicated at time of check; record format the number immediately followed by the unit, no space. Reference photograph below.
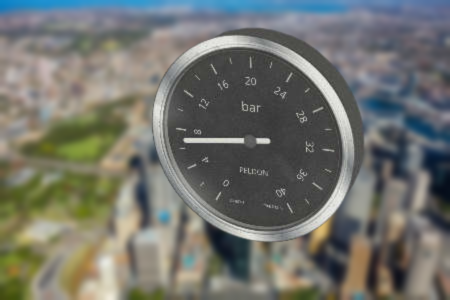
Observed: 7bar
